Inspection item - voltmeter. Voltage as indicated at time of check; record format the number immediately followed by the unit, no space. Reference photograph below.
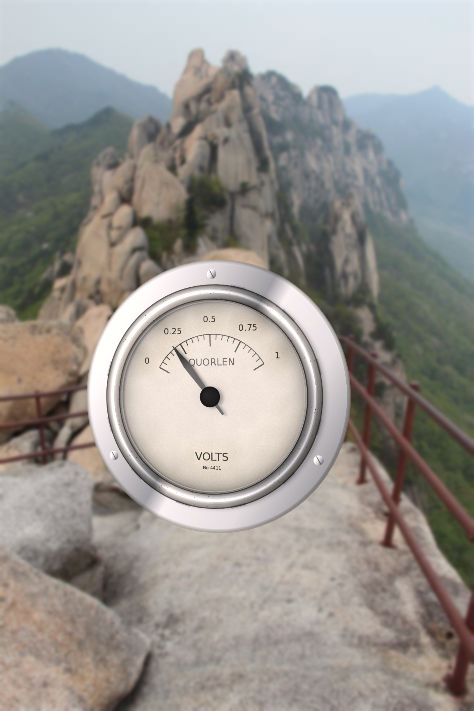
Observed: 0.2V
